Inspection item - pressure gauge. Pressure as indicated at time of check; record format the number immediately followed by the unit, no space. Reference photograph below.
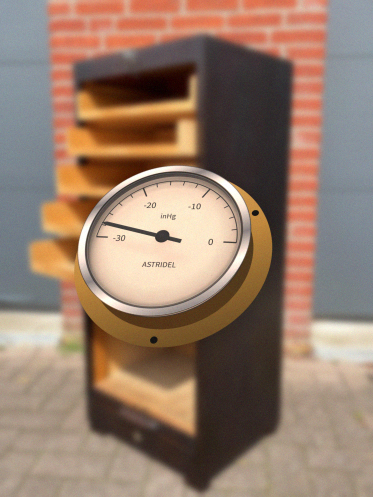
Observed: -28inHg
